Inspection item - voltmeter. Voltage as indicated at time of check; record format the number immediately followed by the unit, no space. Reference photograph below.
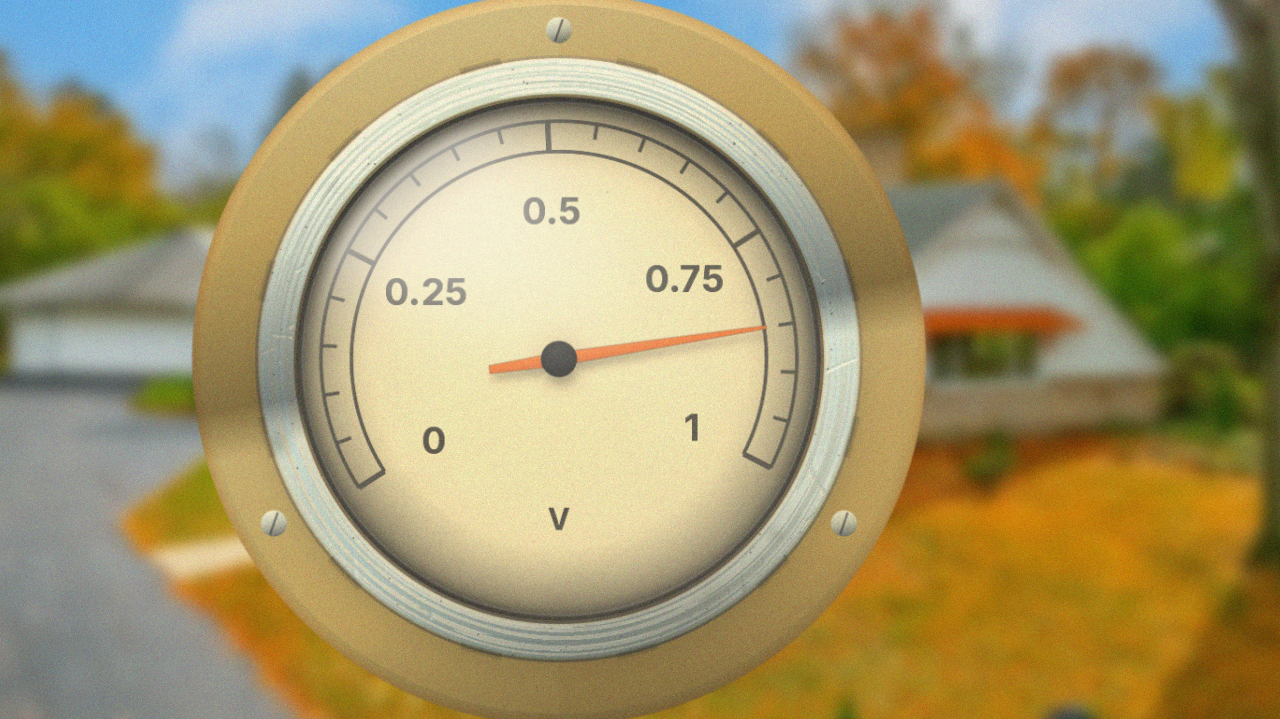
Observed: 0.85V
